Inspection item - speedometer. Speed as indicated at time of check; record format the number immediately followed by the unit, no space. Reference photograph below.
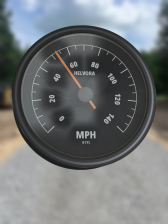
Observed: 52.5mph
